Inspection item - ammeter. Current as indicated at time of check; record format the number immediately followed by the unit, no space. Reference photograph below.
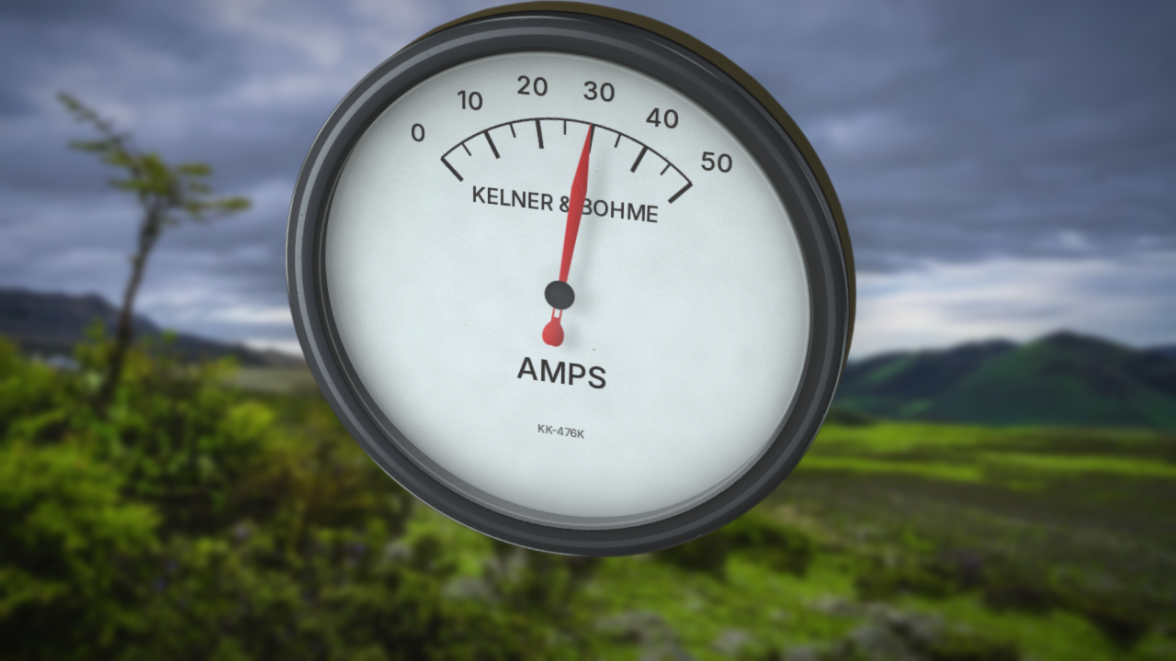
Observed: 30A
